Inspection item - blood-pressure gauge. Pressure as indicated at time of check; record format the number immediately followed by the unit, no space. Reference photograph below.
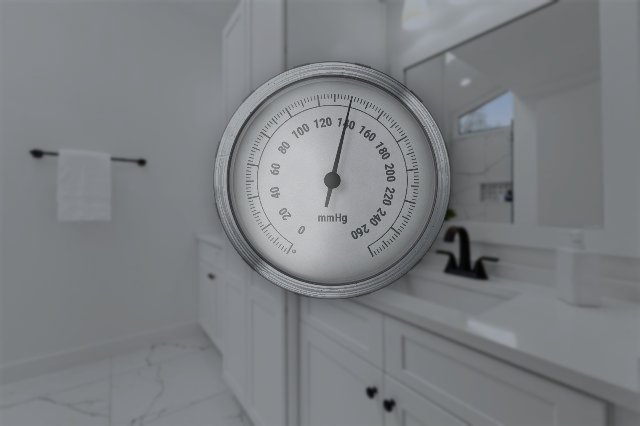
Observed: 140mmHg
